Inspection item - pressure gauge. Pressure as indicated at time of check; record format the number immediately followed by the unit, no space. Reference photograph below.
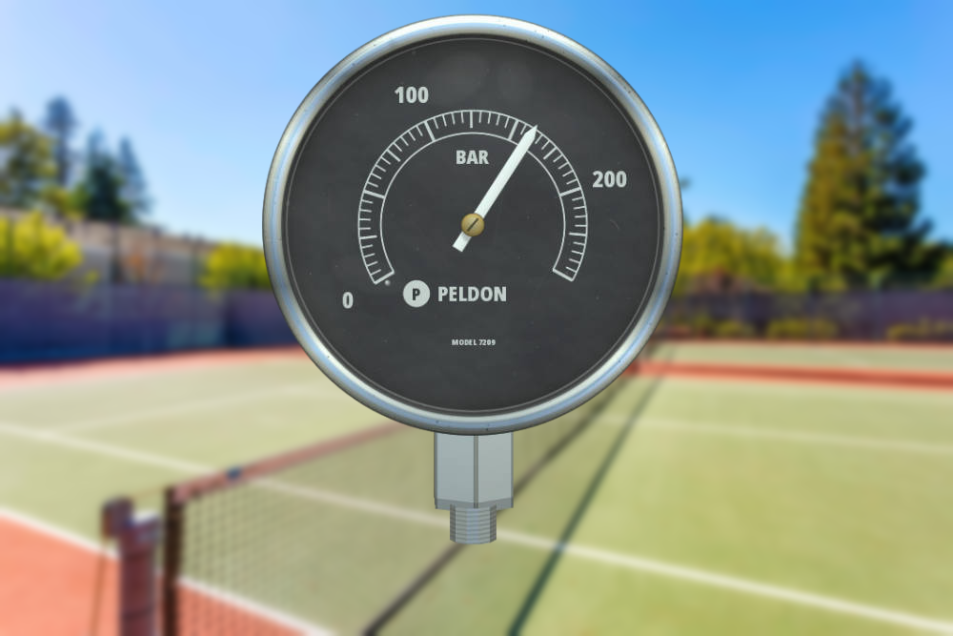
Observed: 160bar
